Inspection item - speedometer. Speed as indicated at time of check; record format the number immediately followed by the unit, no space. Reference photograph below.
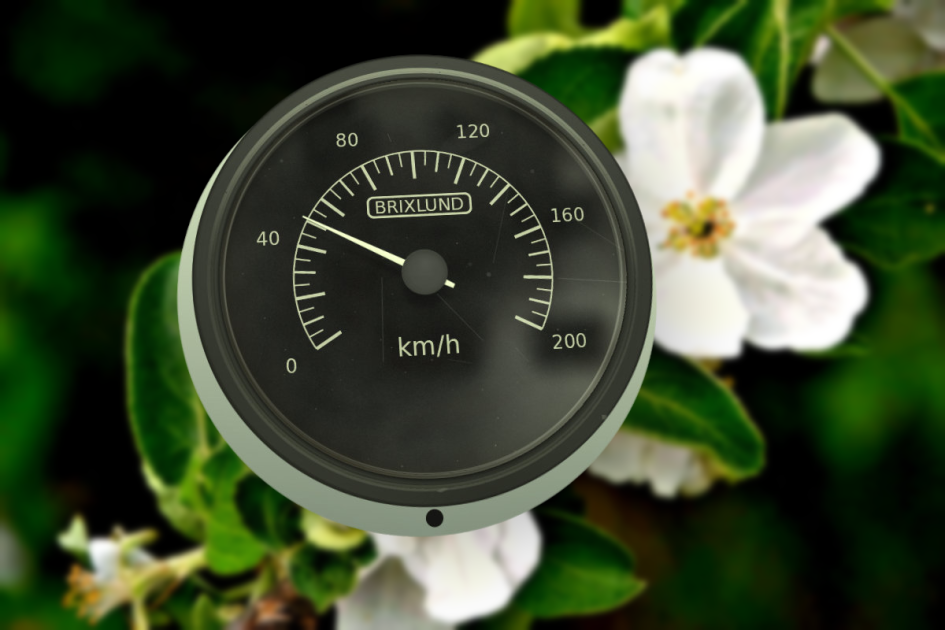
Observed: 50km/h
